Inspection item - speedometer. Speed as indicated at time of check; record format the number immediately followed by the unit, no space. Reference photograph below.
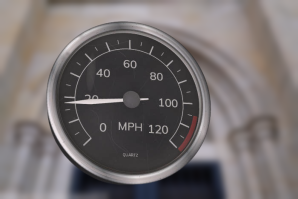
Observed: 17.5mph
